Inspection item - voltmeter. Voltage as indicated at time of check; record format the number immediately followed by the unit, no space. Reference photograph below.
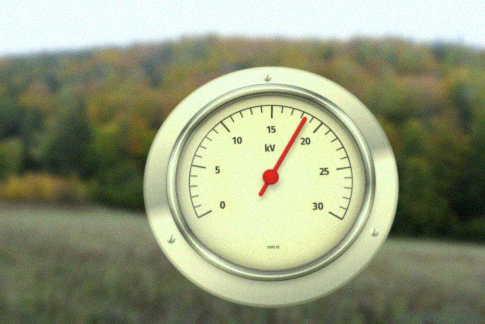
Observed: 18.5kV
